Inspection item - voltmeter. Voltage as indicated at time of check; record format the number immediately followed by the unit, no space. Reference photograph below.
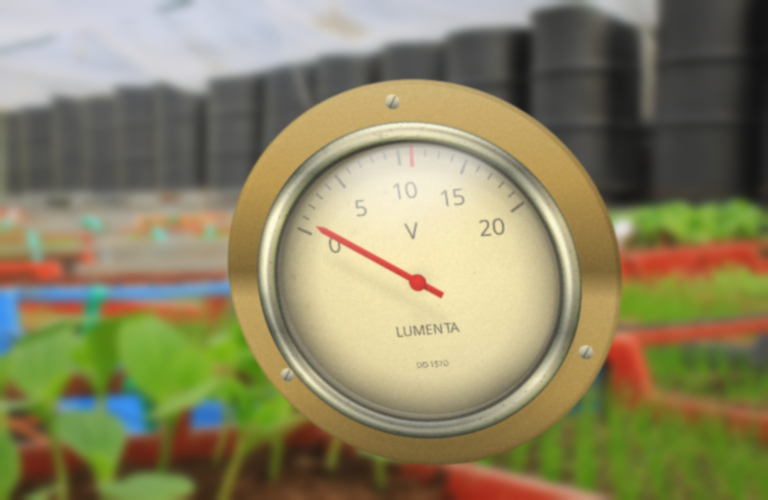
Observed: 1V
